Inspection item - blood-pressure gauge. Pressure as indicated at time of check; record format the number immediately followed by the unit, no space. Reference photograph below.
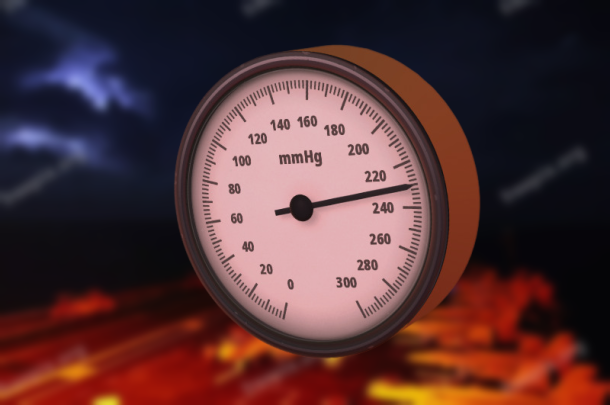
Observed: 230mmHg
